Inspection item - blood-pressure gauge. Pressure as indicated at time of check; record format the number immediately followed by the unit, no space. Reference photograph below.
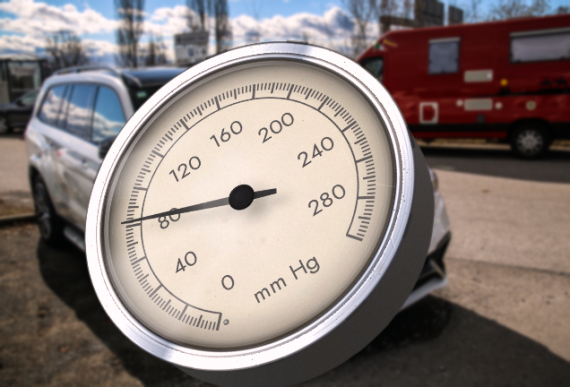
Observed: 80mmHg
